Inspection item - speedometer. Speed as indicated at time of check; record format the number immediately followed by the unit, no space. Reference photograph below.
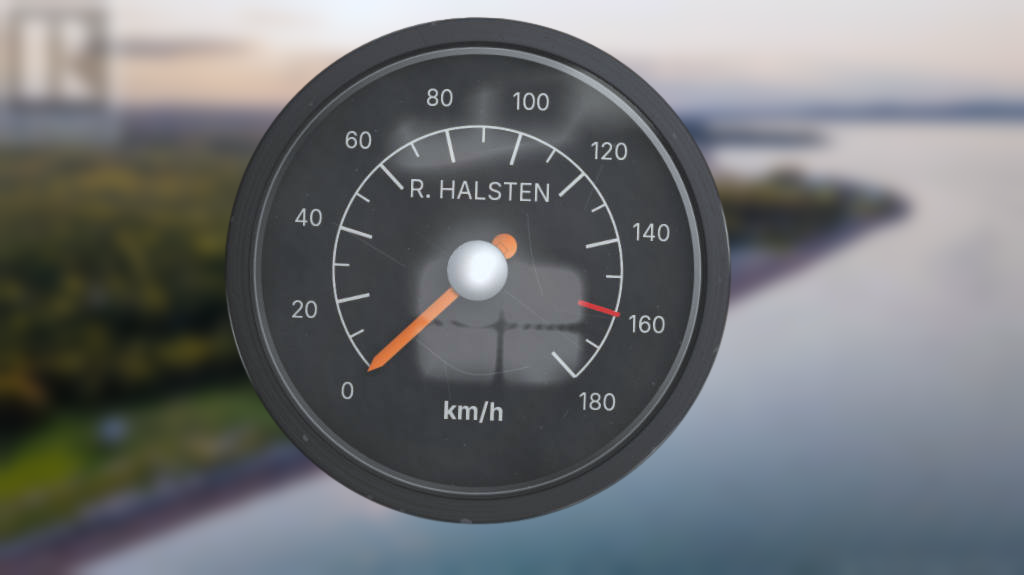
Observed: 0km/h
